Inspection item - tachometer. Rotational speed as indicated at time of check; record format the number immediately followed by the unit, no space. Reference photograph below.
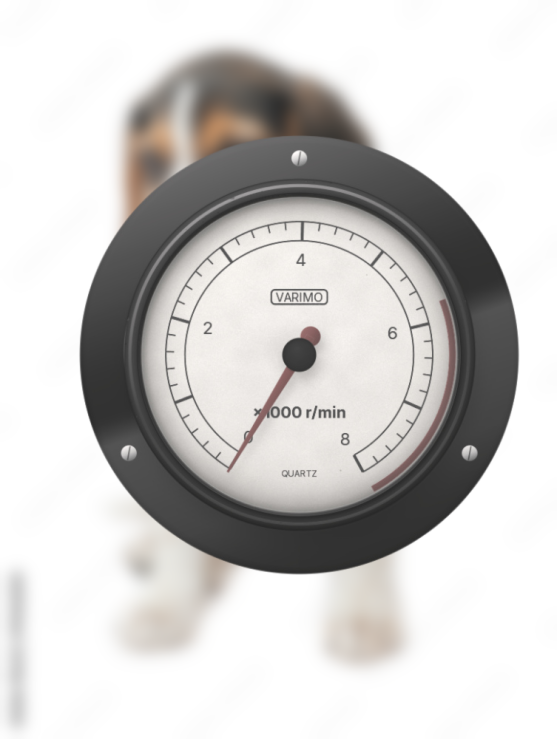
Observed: 0rpm
